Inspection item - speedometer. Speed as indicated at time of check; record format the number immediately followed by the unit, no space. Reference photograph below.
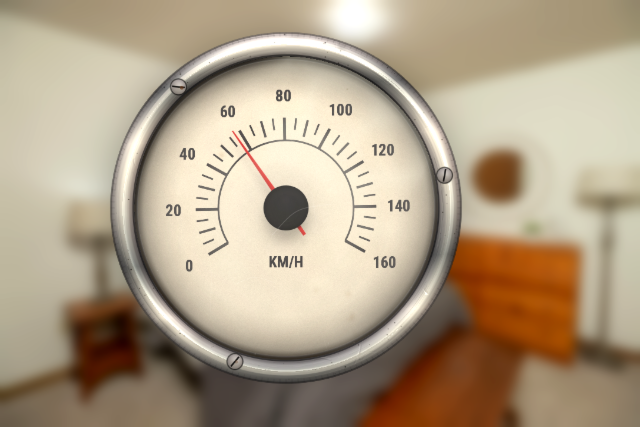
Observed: 57.5km/h
